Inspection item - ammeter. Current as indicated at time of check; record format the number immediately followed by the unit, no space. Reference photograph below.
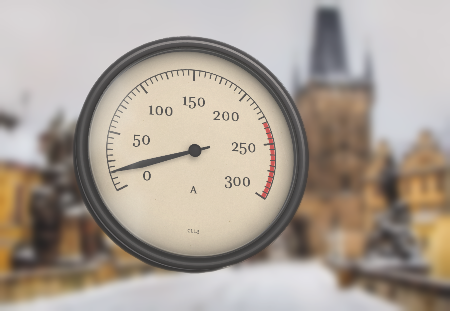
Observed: 15A
